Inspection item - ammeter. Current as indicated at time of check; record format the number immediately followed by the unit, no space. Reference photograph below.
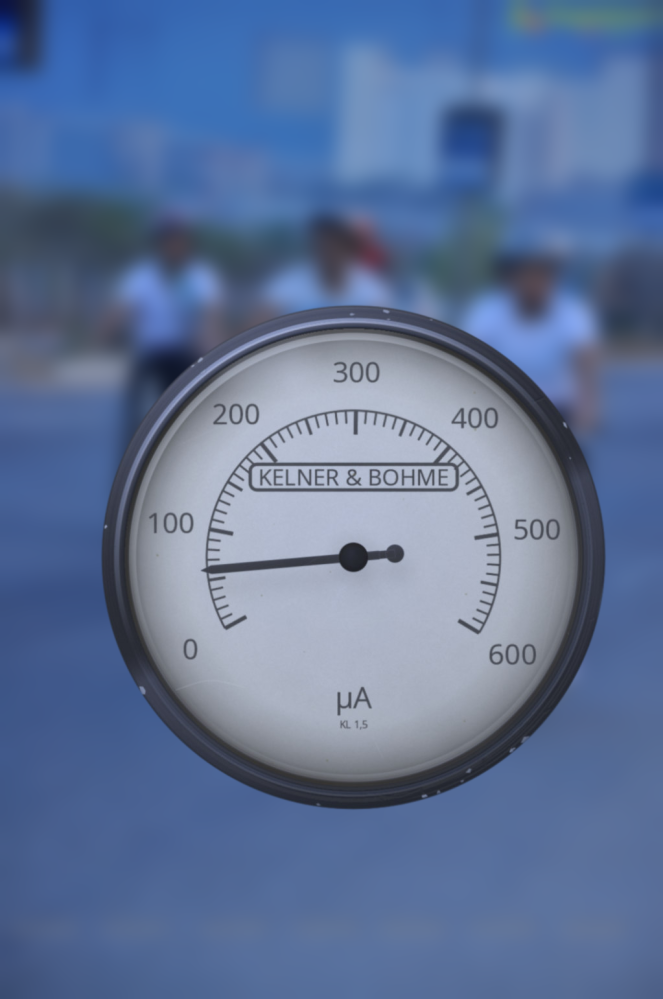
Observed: 60µA
